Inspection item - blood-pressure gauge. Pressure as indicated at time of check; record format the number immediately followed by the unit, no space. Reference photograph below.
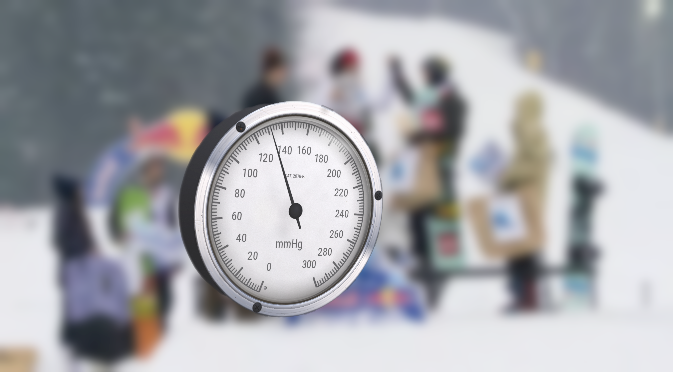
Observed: 130mmHg
